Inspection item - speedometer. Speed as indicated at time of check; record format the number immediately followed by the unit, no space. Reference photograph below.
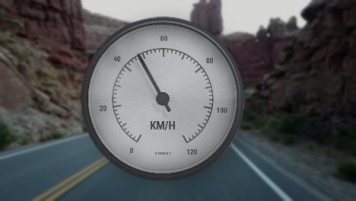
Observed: 48km/h
